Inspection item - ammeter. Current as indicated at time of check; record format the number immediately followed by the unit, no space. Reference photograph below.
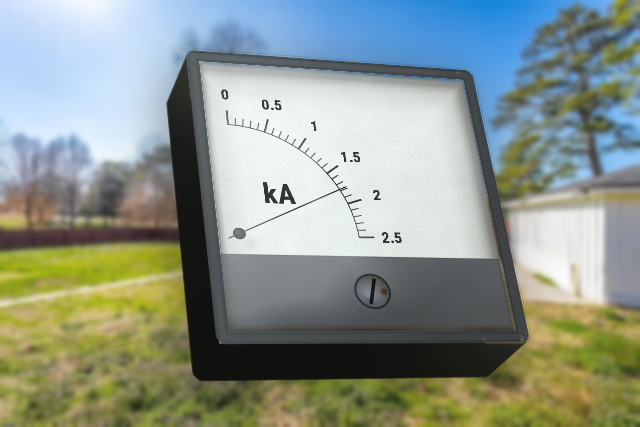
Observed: 1.8kA
